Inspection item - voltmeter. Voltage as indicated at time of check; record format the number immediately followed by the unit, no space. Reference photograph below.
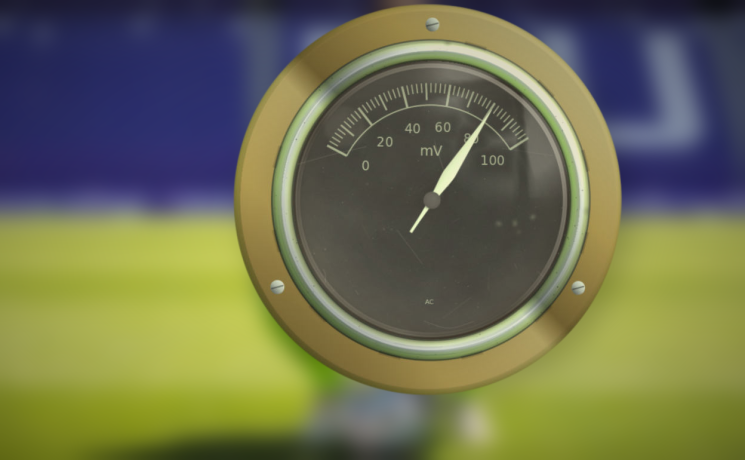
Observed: 80mV
